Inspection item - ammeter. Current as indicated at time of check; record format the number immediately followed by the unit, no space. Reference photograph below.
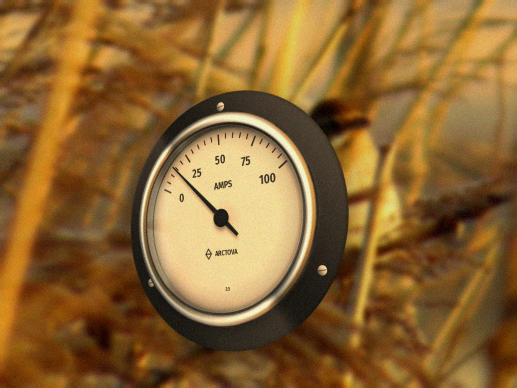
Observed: 15A
